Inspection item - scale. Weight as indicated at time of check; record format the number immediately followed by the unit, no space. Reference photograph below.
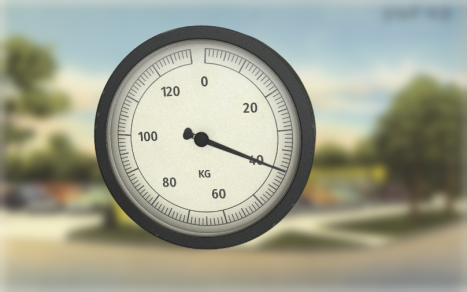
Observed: 40kg
